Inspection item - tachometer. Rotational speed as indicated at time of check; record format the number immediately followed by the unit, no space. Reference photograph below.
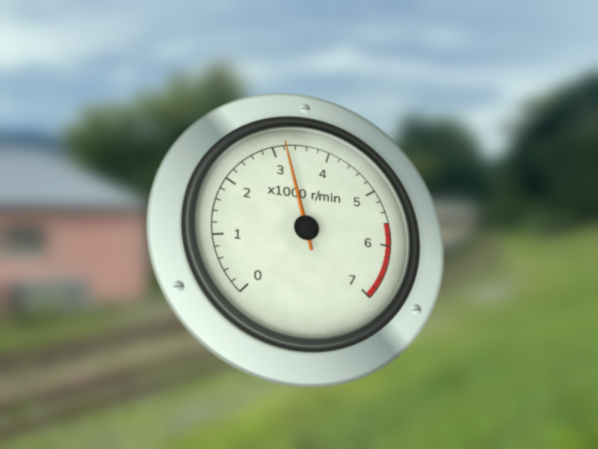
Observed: 3200rpm
